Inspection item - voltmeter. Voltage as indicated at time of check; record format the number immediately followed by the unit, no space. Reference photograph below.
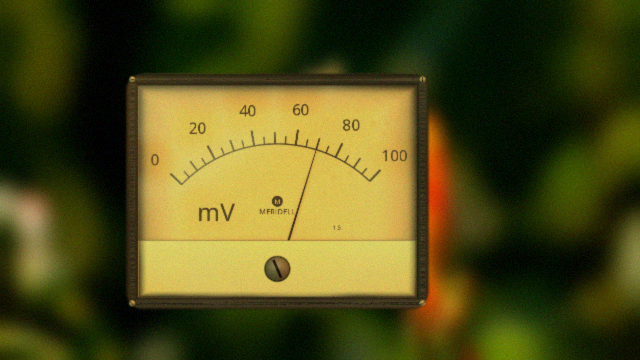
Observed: 70mV
